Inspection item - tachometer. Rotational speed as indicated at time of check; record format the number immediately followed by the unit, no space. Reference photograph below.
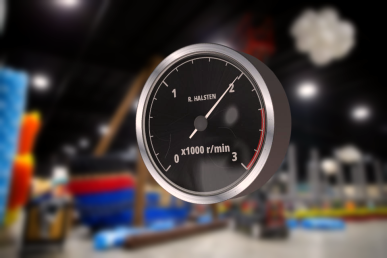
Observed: 2000rpm
